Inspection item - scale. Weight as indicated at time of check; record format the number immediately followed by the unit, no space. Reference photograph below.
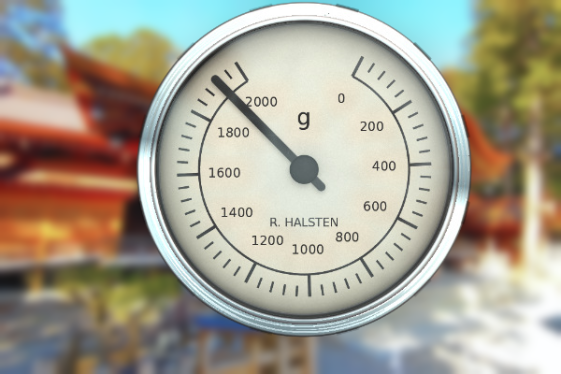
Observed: 1920g
